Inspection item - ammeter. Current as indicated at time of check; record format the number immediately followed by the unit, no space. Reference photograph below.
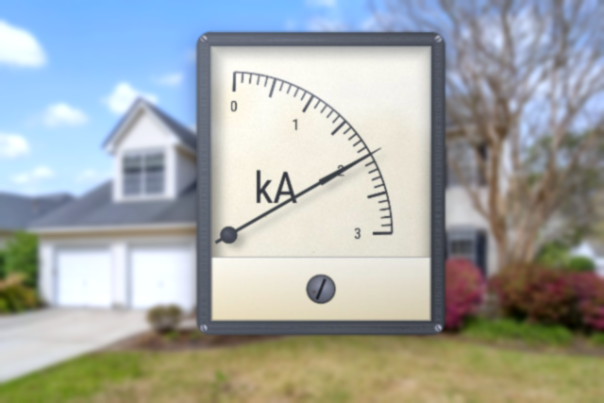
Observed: 2kA
